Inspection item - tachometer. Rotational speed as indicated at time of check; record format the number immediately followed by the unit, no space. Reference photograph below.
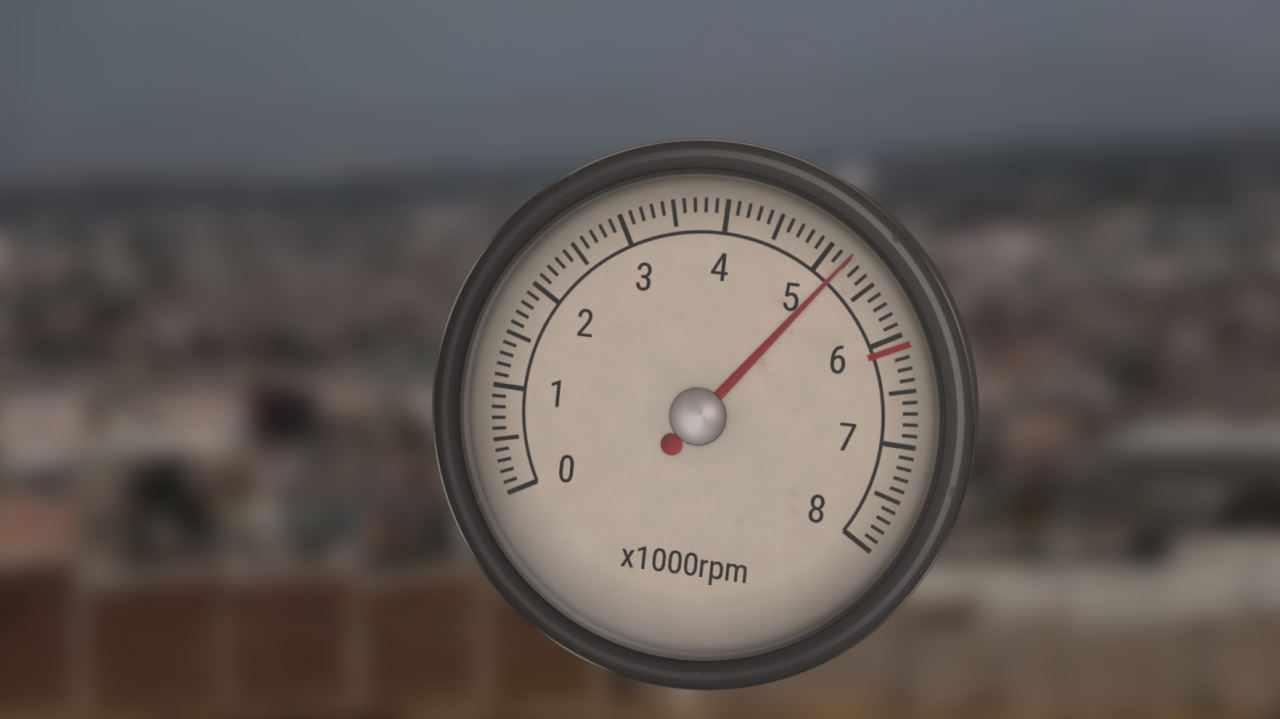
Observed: 5200rpm
